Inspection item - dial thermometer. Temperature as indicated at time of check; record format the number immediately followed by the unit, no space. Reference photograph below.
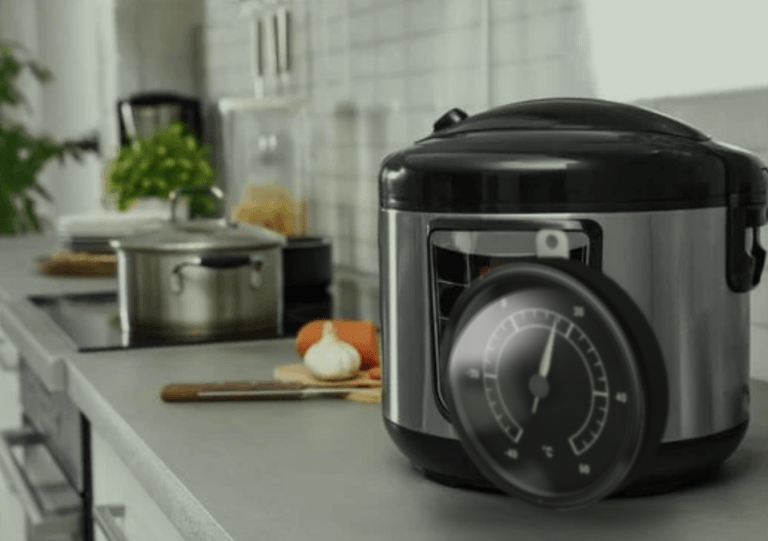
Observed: 16°C
